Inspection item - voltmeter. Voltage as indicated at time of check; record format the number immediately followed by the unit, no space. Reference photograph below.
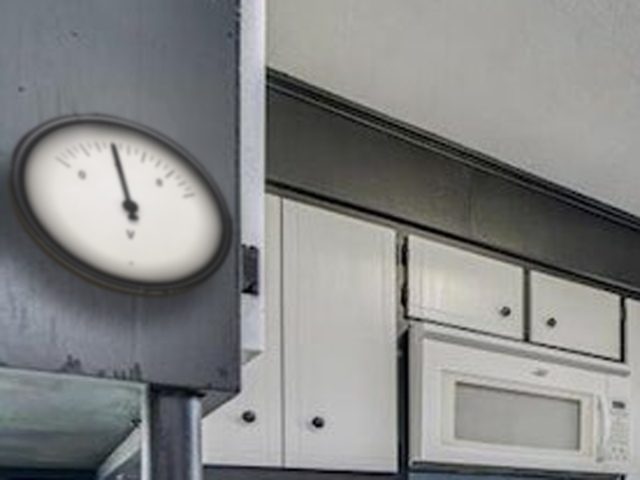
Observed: 4V
